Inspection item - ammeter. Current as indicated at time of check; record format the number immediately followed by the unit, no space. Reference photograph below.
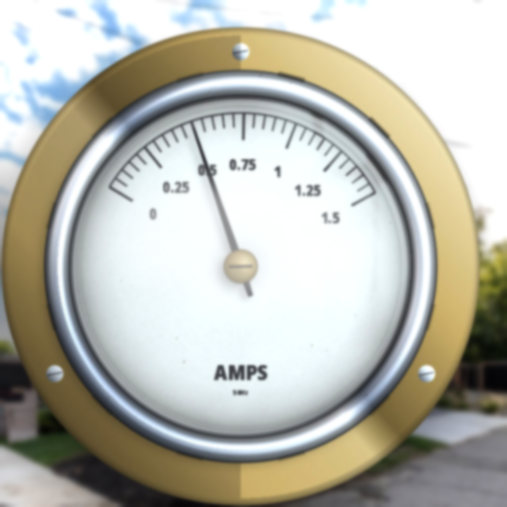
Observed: 0.5A
